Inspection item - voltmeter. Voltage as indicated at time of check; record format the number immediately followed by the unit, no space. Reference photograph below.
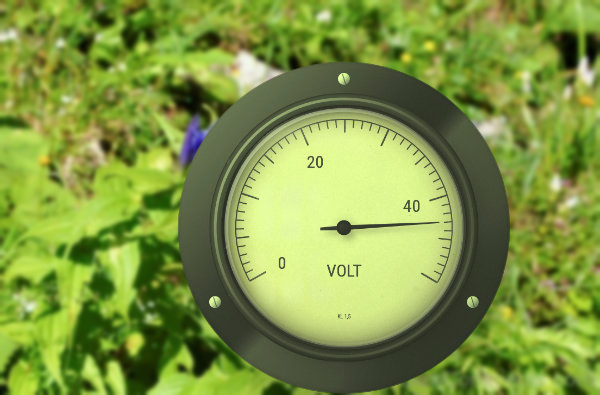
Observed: 43V
